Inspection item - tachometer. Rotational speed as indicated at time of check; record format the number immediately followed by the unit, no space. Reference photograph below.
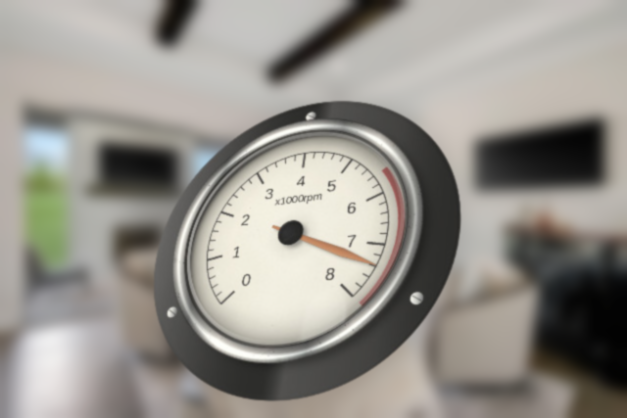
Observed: 7400rpm
